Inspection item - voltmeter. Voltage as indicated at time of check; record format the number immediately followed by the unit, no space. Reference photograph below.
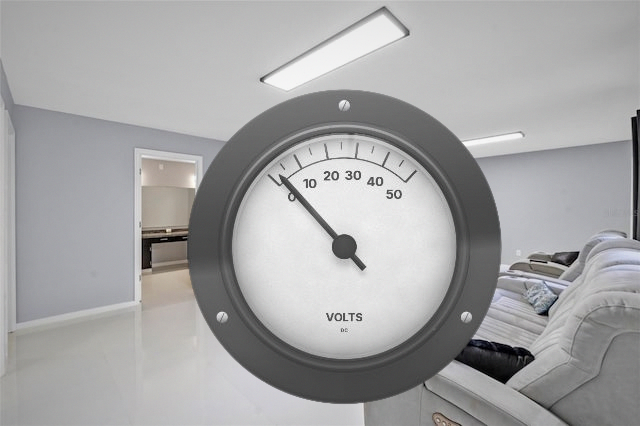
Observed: 2.5V
